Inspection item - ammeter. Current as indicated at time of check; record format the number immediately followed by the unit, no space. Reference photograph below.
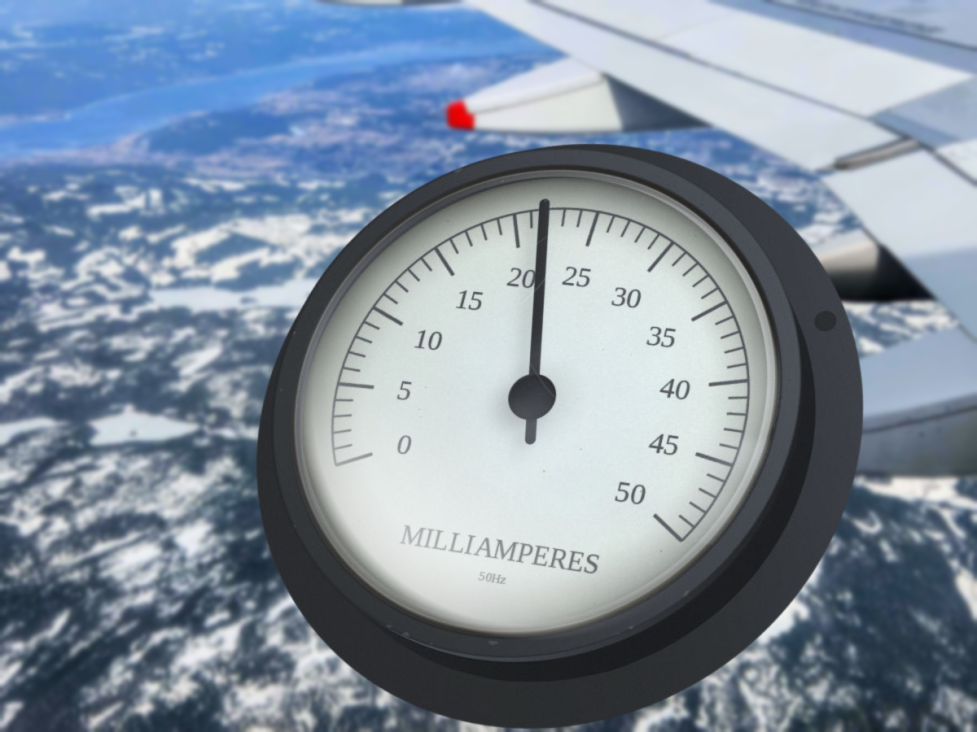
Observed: 22mA
